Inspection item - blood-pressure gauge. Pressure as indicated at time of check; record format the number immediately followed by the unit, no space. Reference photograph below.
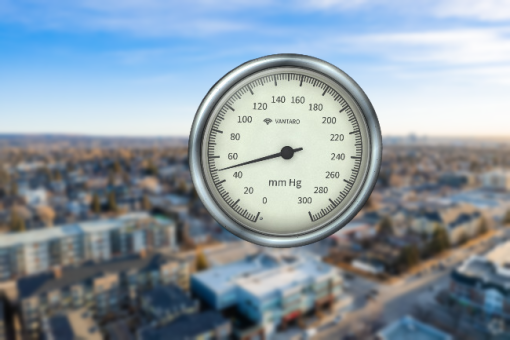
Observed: 50mmHg
